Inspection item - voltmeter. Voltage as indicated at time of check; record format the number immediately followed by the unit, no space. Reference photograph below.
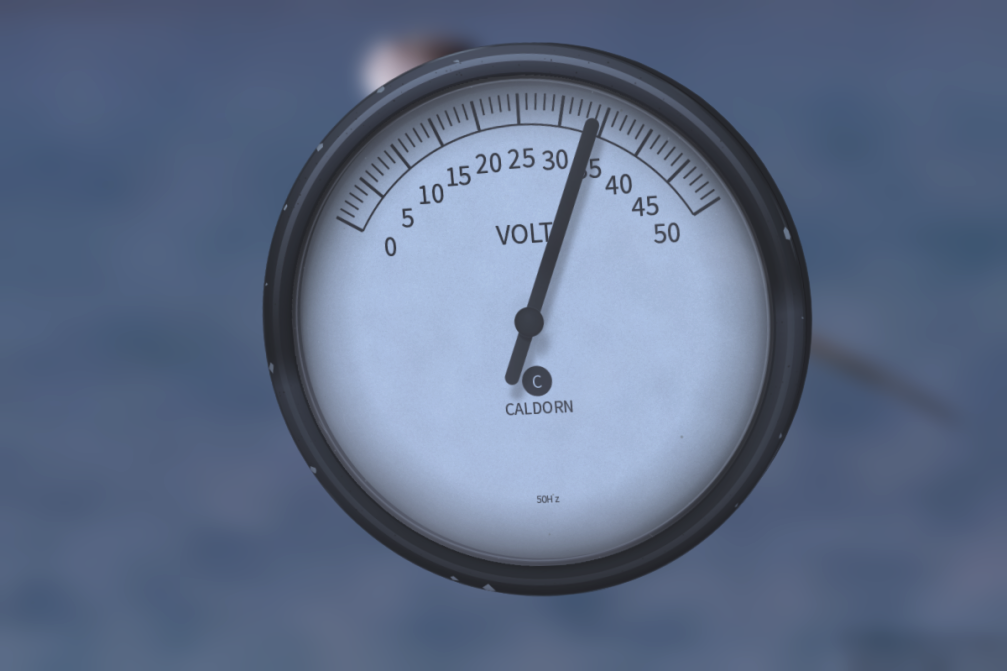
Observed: 34V
